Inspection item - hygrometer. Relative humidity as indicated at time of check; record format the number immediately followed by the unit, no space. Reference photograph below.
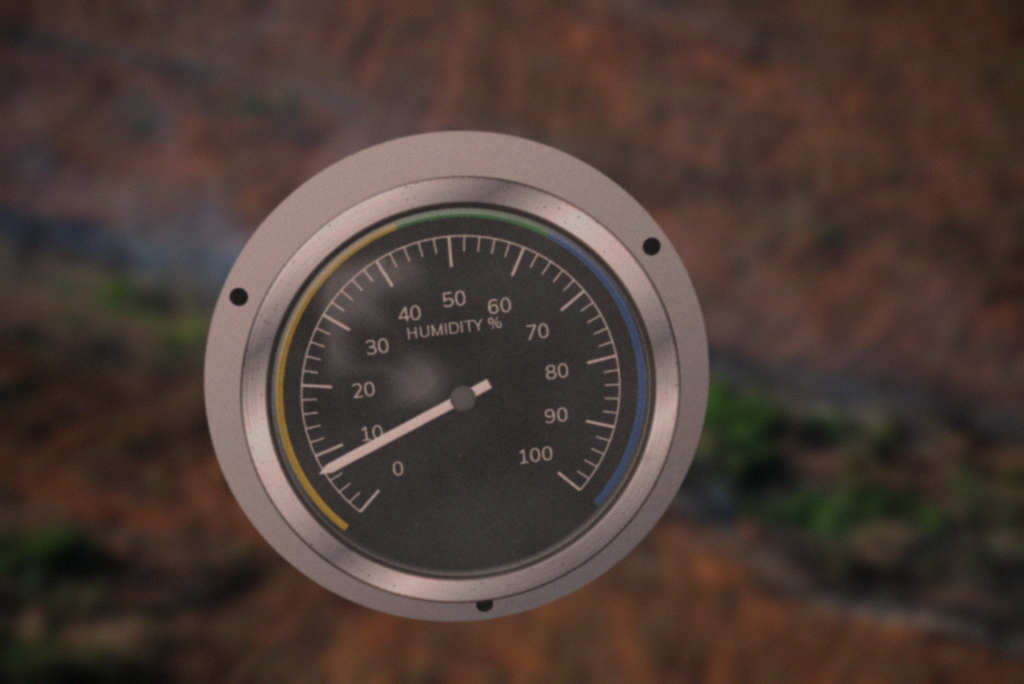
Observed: 8%
